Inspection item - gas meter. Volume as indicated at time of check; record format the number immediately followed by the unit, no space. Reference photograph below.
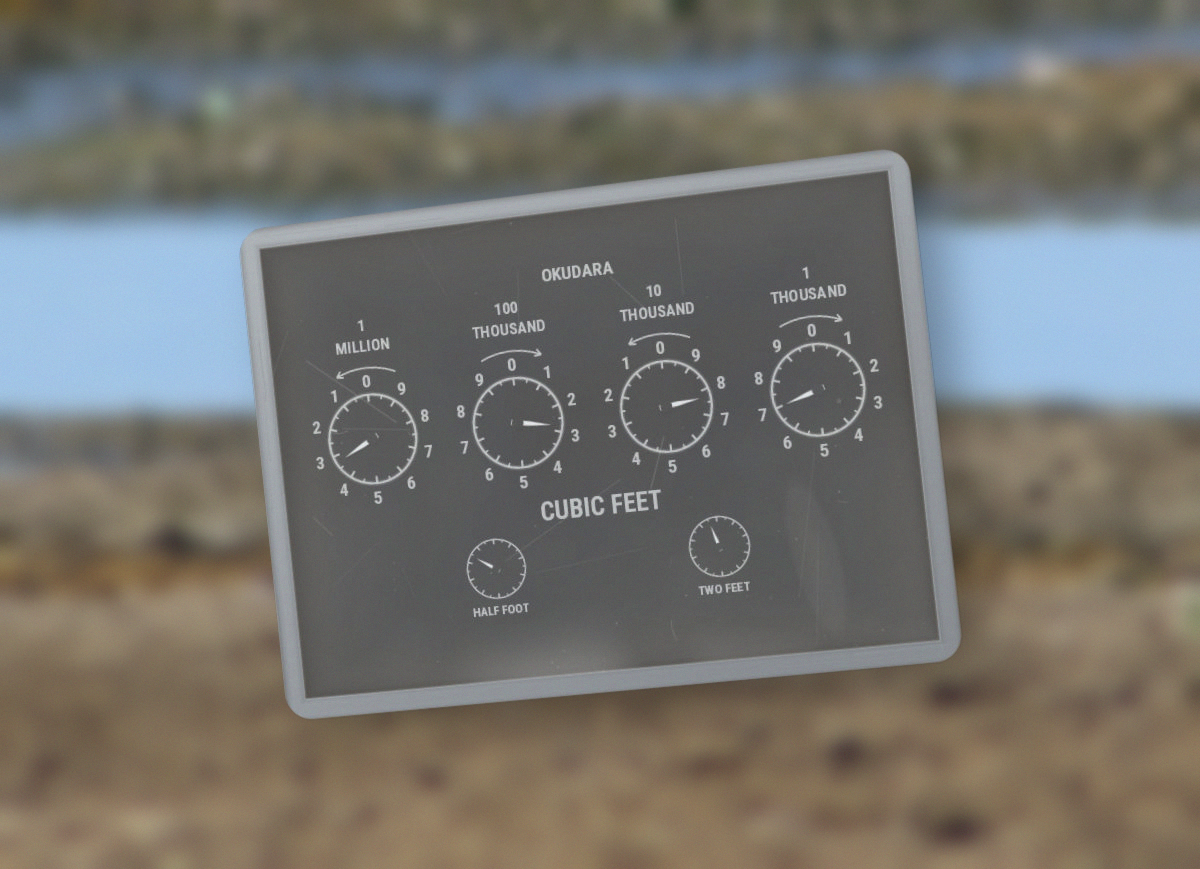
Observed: 327700ft³
